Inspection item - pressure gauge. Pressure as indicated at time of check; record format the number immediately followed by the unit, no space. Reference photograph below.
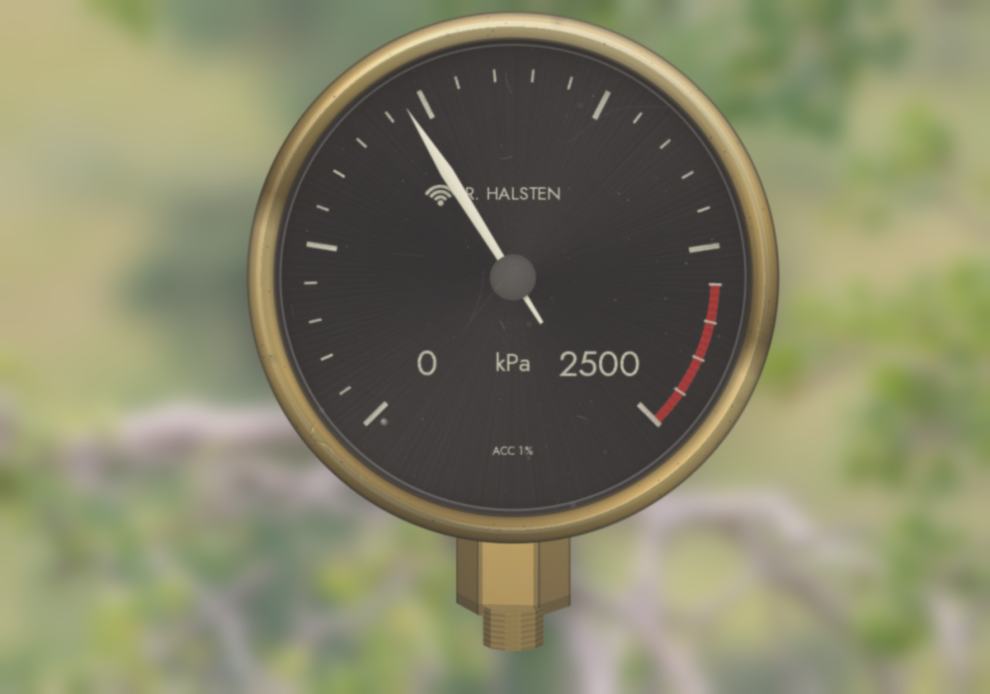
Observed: 950kPa
